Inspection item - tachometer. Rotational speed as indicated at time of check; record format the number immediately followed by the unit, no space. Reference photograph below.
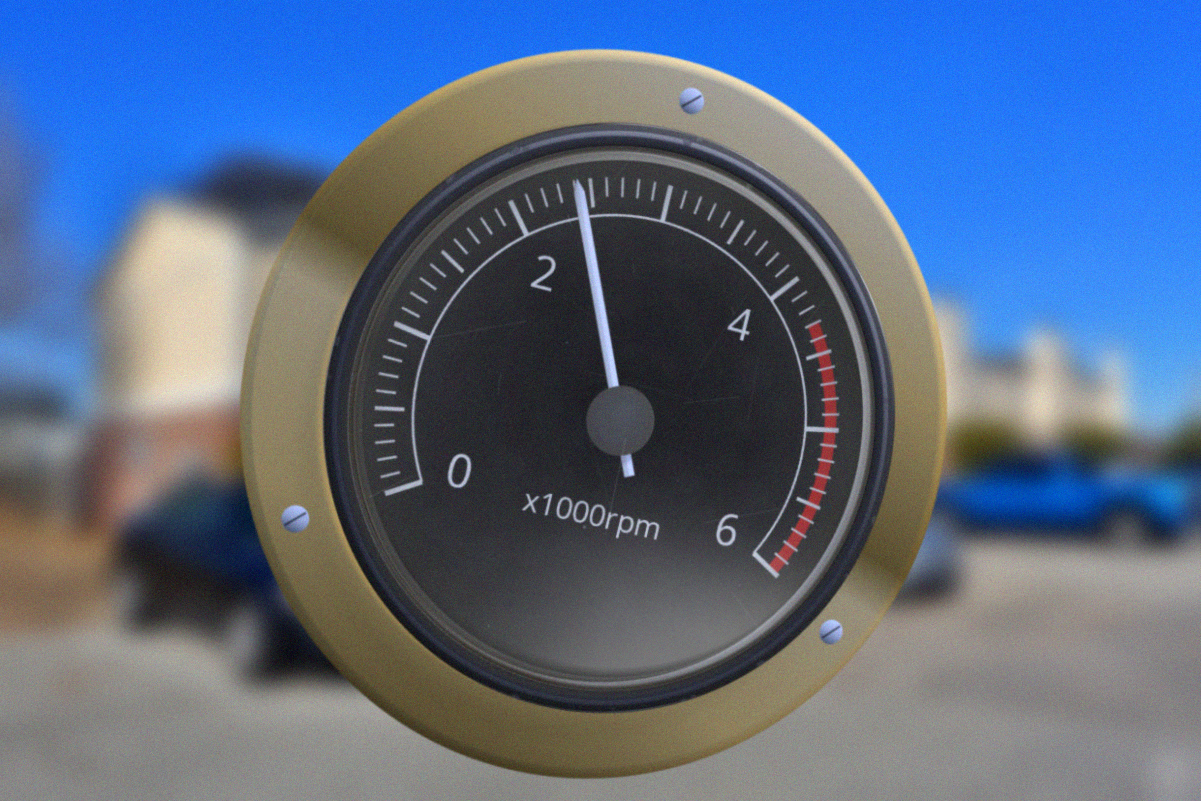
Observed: 2400rpm
